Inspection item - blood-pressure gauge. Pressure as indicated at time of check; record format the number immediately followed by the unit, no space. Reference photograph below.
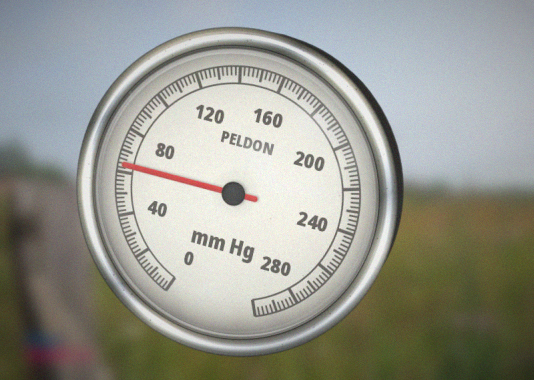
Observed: 64mmHg
